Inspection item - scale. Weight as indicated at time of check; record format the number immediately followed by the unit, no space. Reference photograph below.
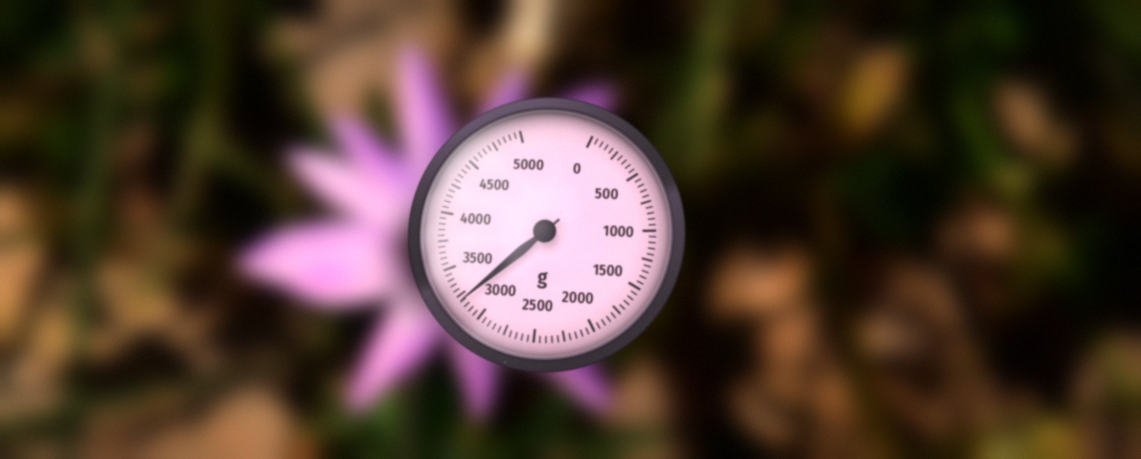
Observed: 3200g
